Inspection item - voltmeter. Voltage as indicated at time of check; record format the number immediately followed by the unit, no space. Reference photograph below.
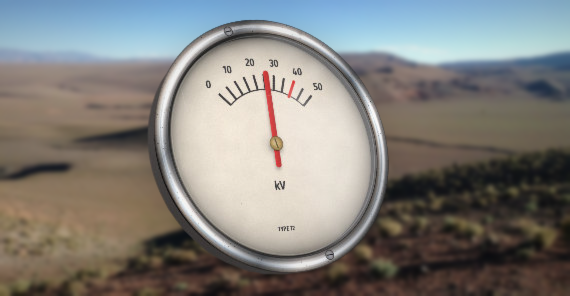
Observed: 25kV
